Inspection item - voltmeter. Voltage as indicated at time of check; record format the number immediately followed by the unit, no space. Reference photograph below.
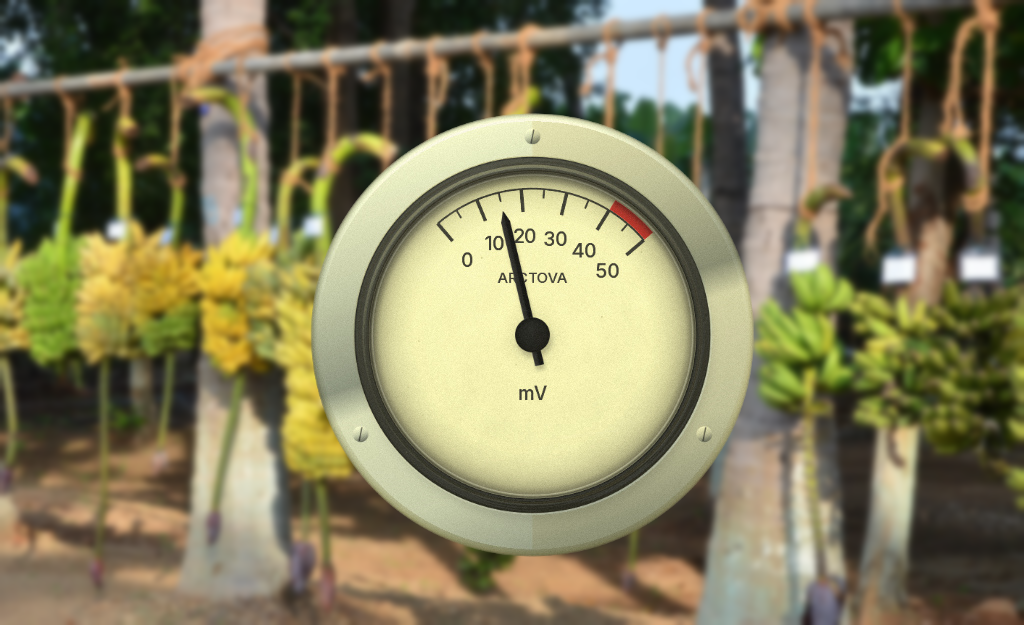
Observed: 15mV
